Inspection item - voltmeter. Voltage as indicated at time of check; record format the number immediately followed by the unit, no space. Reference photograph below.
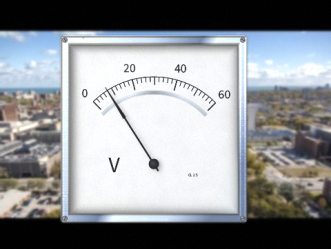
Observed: 8V
